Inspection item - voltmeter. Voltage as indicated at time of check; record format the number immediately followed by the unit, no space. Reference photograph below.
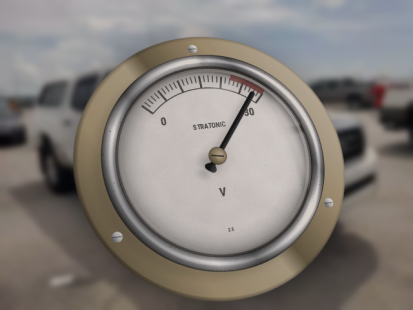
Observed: 28V
